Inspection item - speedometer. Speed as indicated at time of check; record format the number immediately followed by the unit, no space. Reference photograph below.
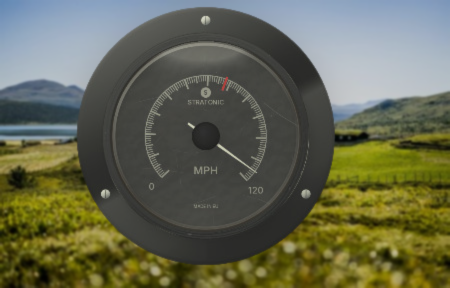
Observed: 115mph
